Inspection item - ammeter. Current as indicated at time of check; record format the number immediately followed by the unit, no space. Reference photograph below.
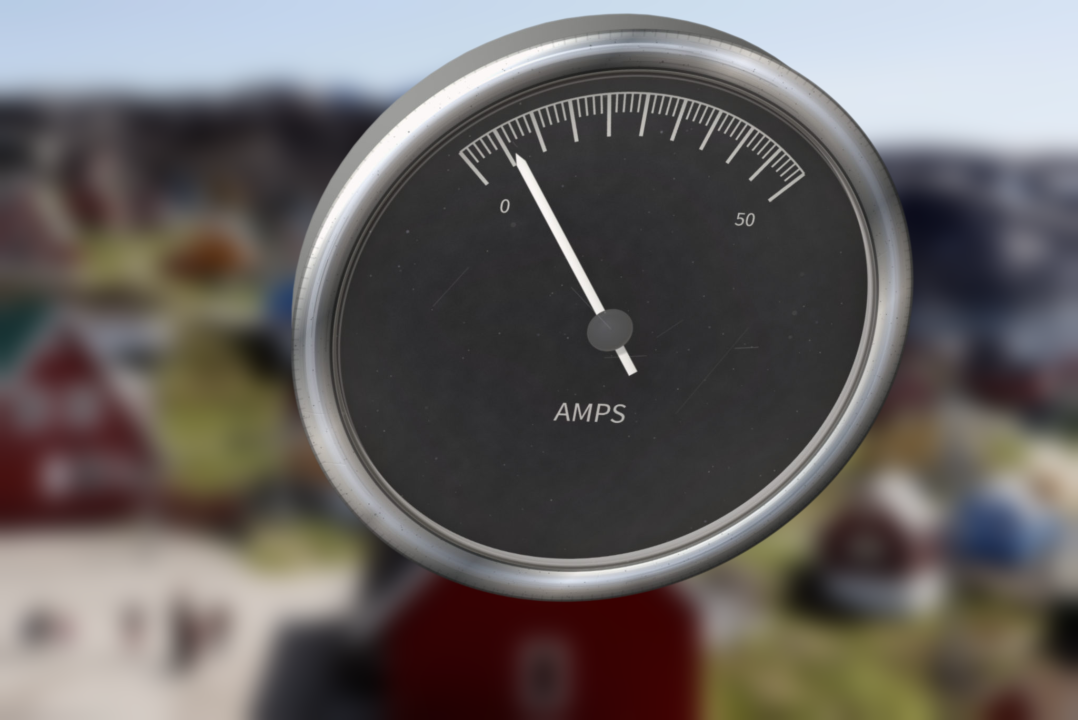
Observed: 6A
